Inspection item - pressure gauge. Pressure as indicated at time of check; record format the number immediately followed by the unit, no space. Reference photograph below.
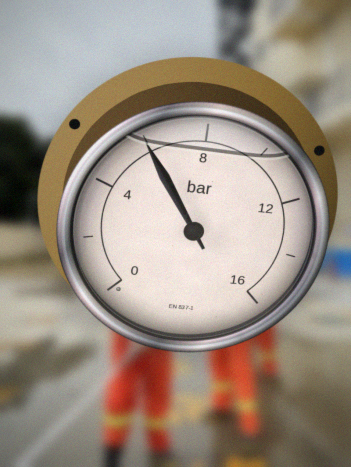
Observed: 6bar
